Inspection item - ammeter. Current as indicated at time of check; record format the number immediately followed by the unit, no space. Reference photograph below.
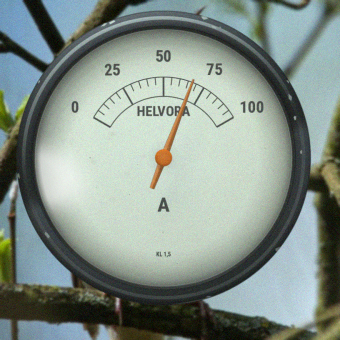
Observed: 67.5A
